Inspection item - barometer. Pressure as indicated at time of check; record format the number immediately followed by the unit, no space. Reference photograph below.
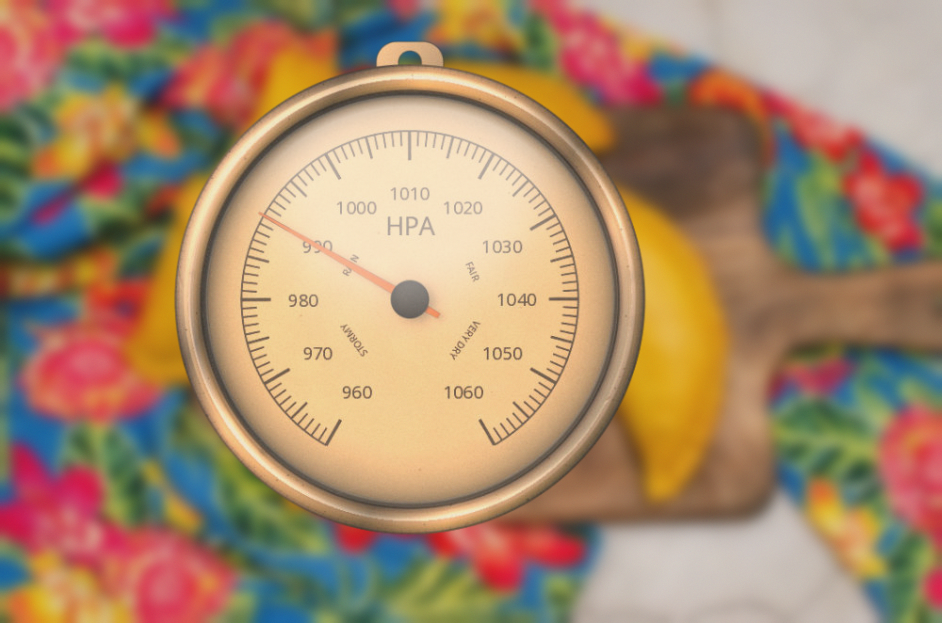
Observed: 990hPa
